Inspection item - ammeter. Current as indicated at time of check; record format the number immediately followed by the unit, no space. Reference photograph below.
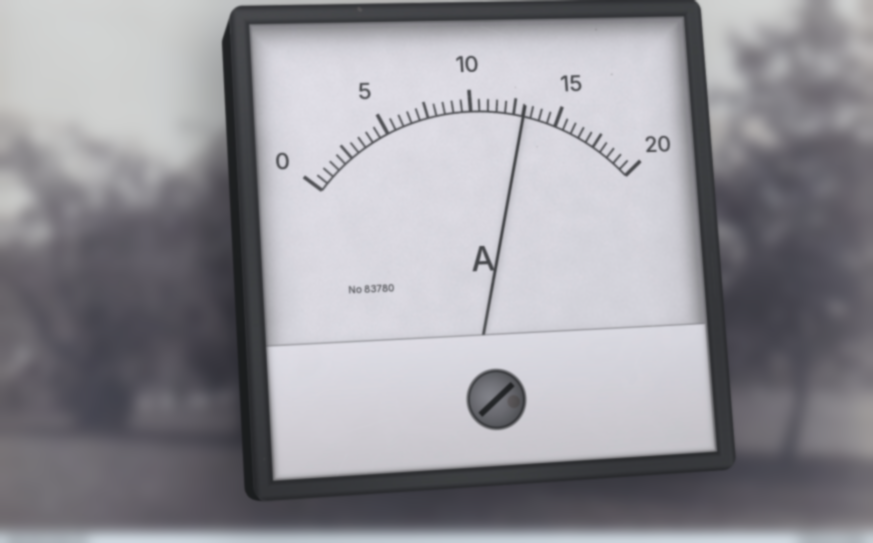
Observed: 13A
